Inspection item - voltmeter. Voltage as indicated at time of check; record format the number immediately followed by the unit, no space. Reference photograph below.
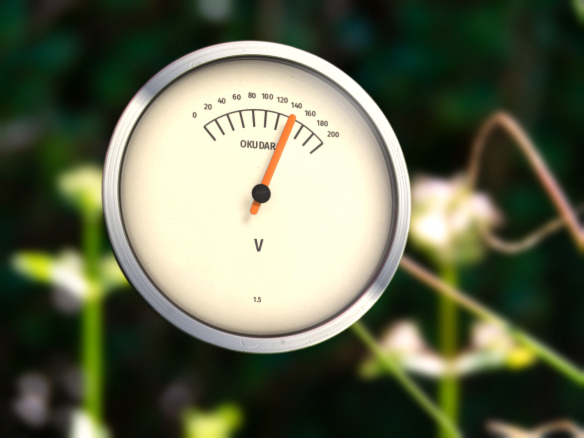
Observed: 140V
